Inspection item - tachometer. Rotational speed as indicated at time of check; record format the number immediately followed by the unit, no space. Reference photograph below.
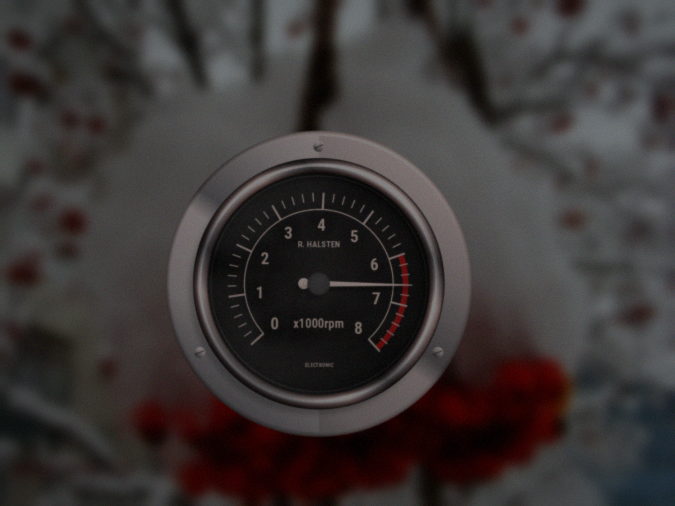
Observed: 6600rpm
